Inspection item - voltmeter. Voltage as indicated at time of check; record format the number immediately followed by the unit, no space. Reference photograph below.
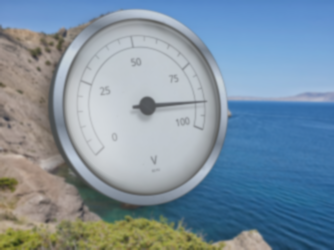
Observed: 90V
